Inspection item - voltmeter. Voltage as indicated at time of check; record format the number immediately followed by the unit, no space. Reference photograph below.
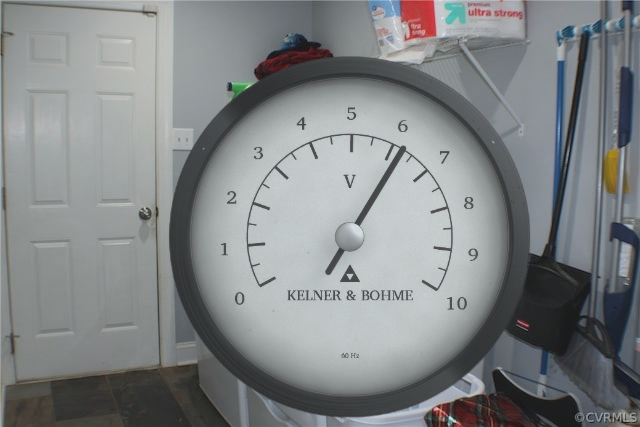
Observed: 6.25V
